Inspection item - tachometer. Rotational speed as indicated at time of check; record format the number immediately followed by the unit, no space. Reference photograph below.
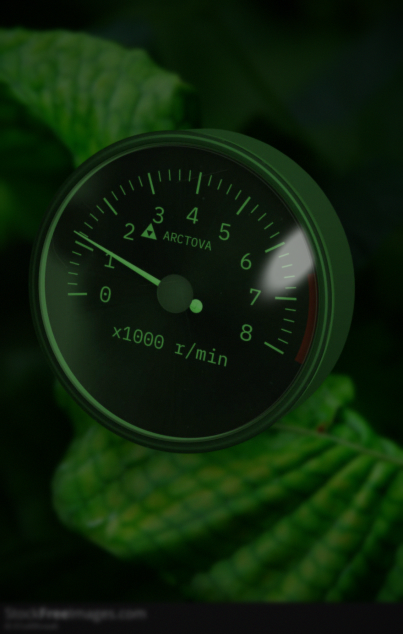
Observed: 1200rpm
